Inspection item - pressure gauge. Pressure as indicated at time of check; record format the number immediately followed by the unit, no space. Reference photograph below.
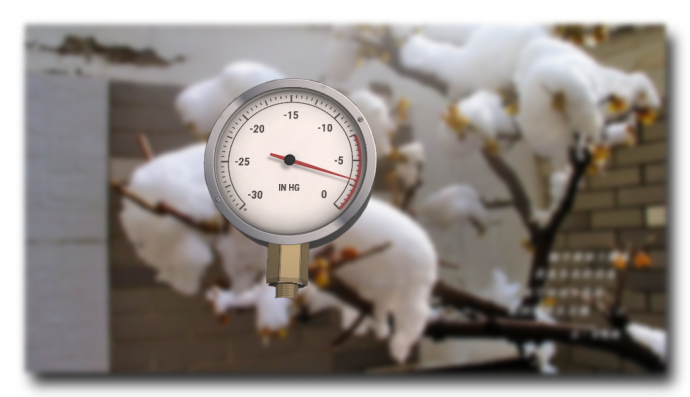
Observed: -3inHg
